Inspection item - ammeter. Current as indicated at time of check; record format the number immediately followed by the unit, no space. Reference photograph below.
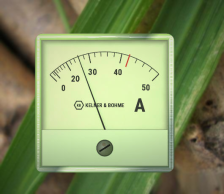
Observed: 26A
